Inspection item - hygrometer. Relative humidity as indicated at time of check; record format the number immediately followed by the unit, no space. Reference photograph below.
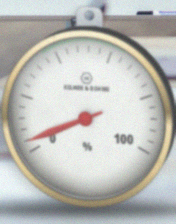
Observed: 4%
